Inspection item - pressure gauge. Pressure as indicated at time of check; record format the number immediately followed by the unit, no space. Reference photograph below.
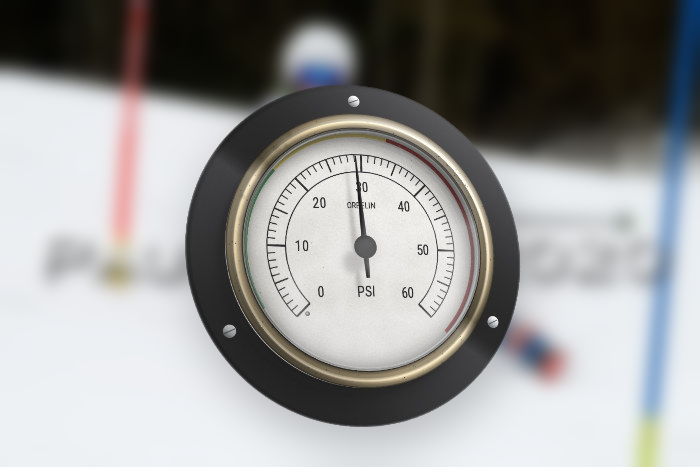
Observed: 29psi
